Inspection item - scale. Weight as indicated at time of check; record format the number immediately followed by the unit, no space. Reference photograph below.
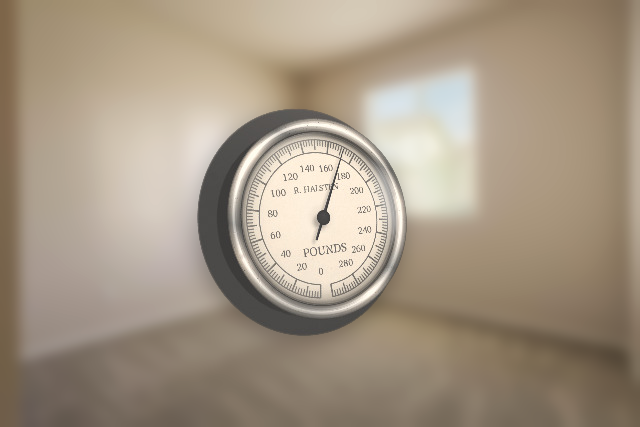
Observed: 170lb
